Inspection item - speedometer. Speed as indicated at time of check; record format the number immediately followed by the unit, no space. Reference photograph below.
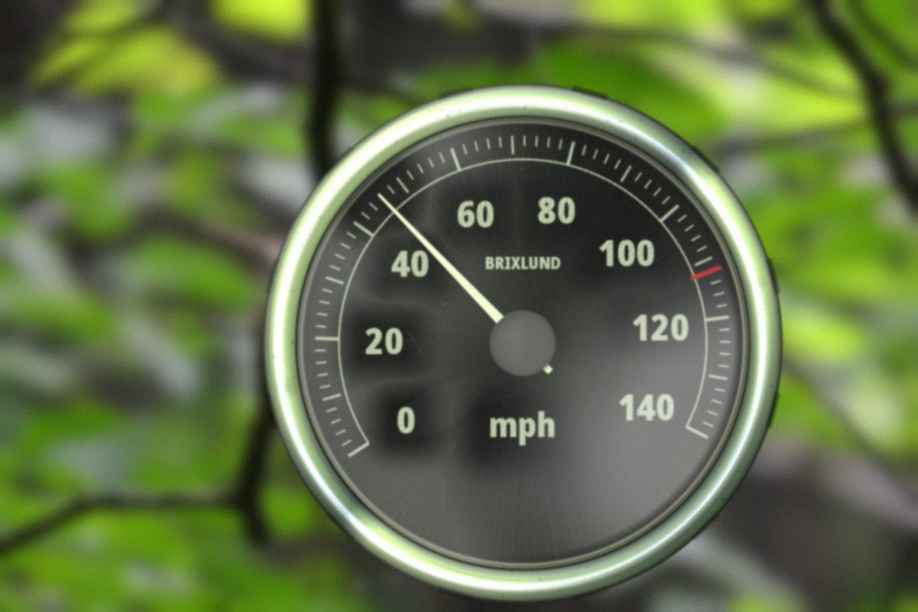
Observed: 46mph
